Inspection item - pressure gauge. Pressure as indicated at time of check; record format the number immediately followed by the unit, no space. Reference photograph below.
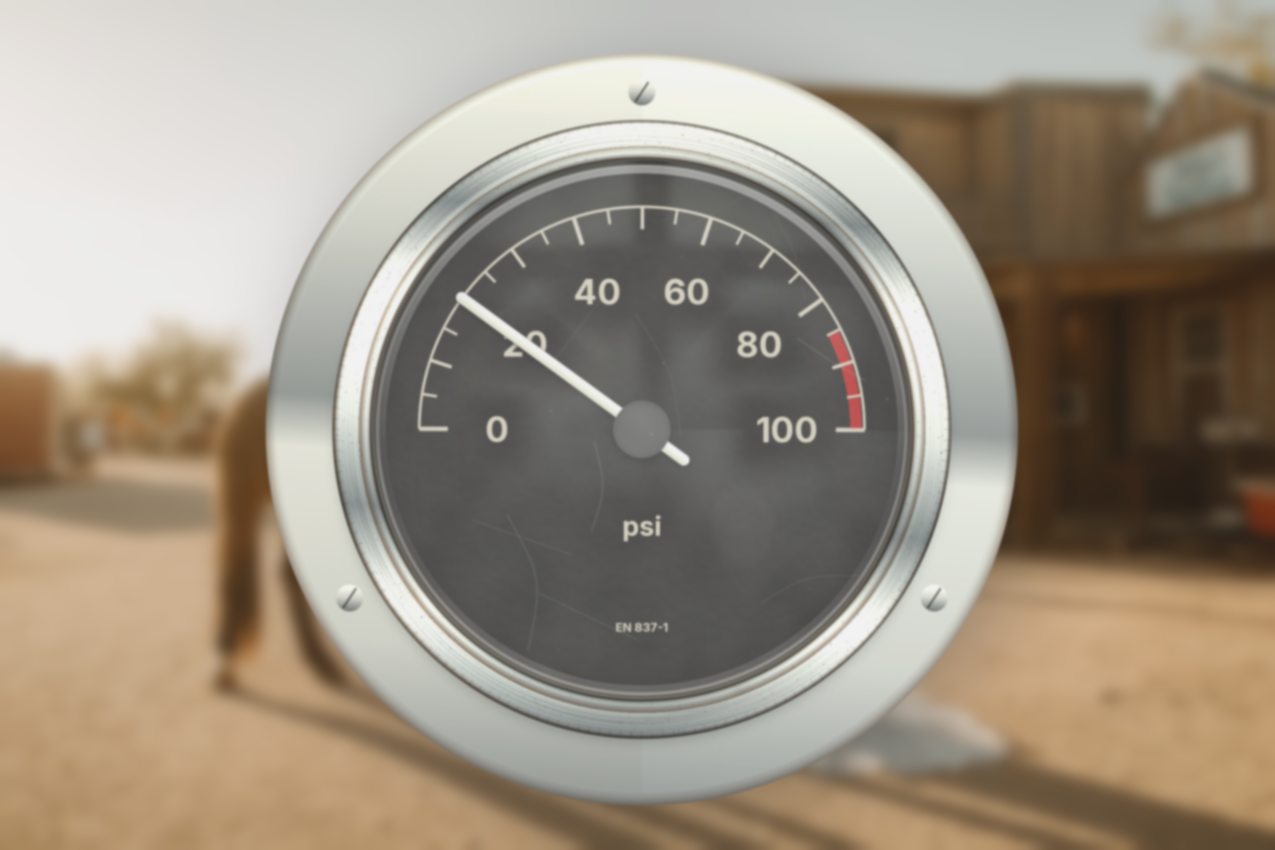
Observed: 20psi
